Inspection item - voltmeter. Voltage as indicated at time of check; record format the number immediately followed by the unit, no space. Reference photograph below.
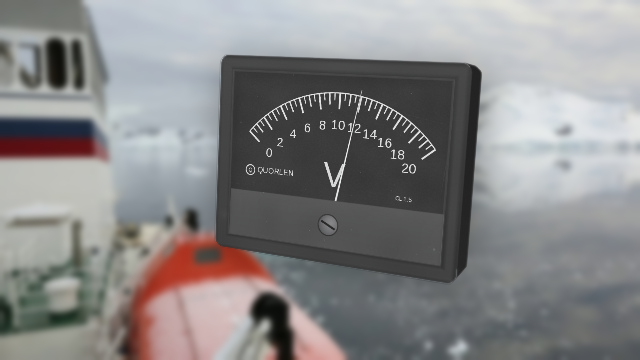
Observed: 12V
